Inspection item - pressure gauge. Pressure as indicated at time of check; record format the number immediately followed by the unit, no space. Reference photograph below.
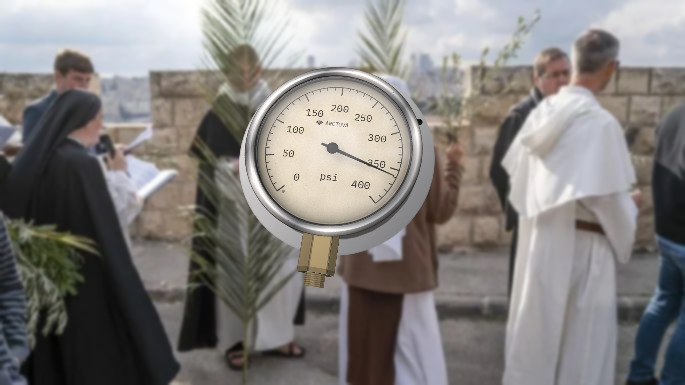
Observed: 360psi
